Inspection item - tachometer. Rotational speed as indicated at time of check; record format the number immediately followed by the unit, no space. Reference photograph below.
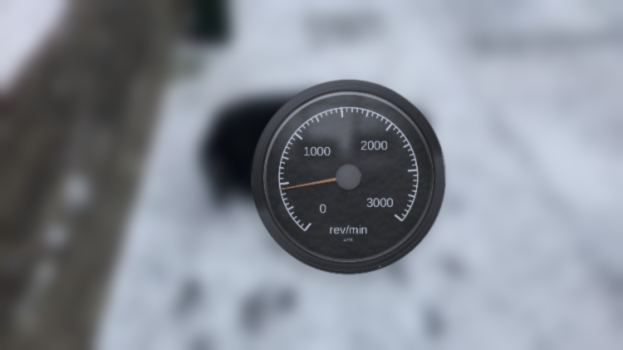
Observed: 450rpm
